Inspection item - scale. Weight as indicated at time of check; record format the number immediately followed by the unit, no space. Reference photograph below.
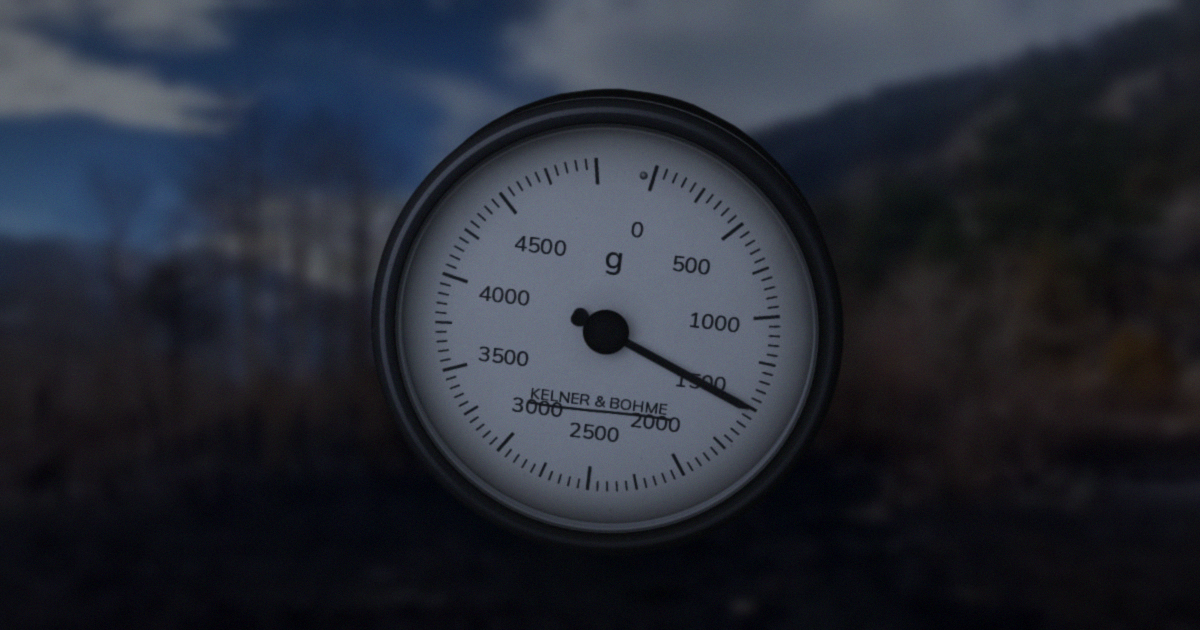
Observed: 1500g
